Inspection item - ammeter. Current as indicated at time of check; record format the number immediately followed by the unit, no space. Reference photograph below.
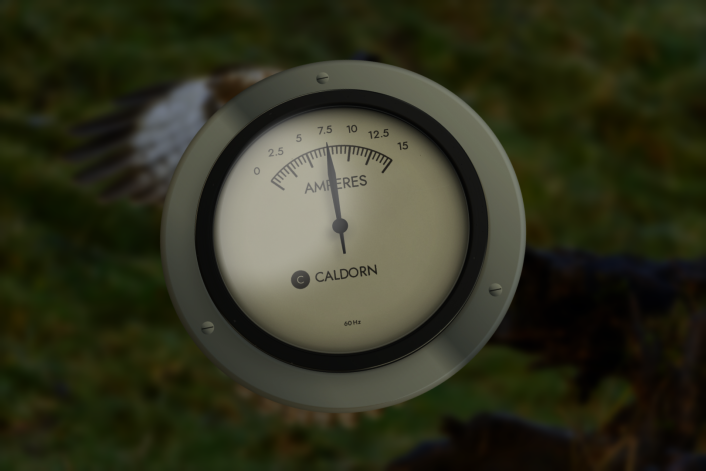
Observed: 7.5A
